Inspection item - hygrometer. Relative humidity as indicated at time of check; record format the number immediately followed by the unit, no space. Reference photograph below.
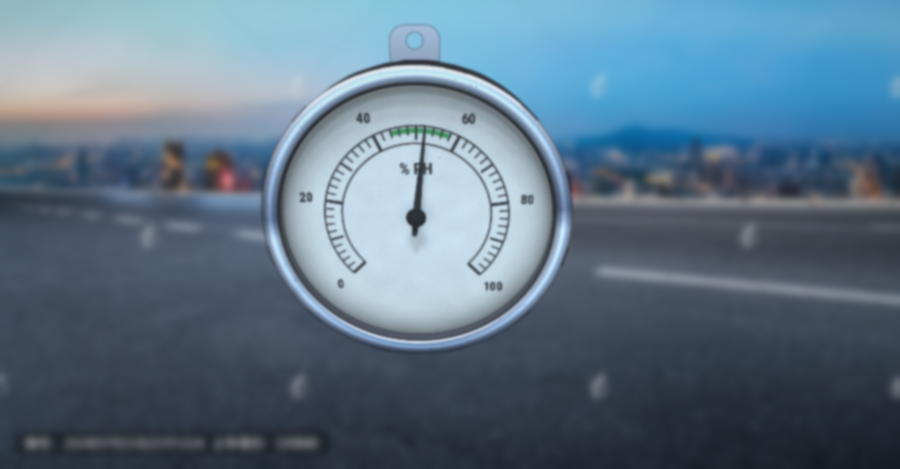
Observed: 52%
